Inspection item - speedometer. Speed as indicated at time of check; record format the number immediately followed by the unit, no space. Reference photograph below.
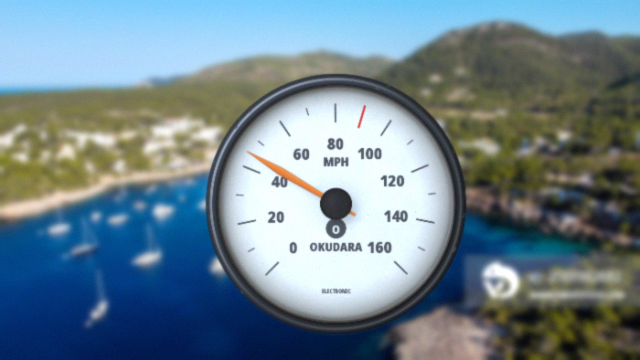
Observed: 45mph
